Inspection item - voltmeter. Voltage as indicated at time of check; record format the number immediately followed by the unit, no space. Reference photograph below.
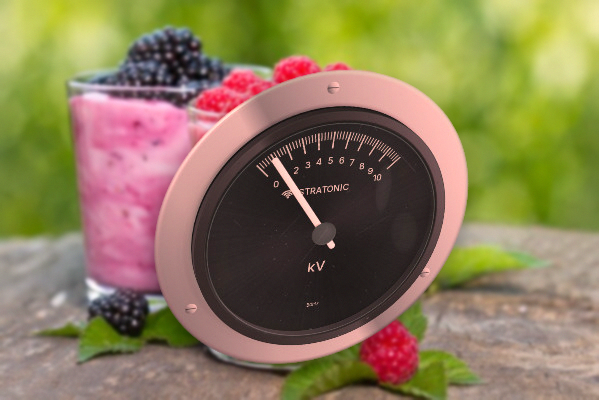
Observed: 1kV
